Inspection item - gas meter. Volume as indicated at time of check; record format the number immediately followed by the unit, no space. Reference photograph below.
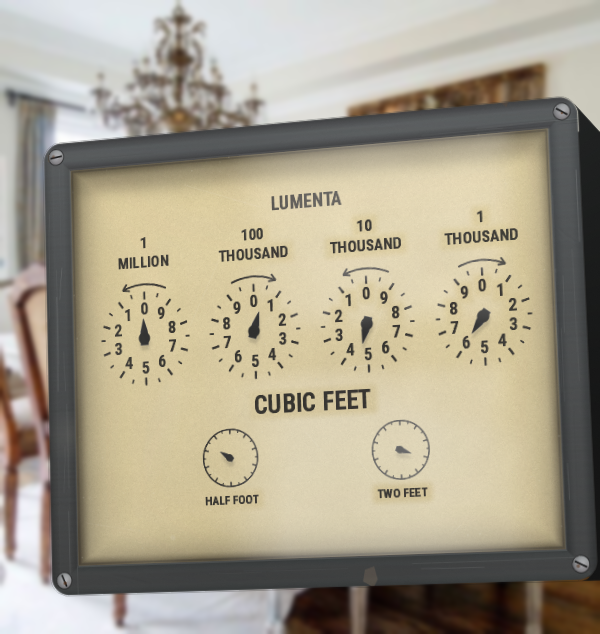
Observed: 4600ft³
